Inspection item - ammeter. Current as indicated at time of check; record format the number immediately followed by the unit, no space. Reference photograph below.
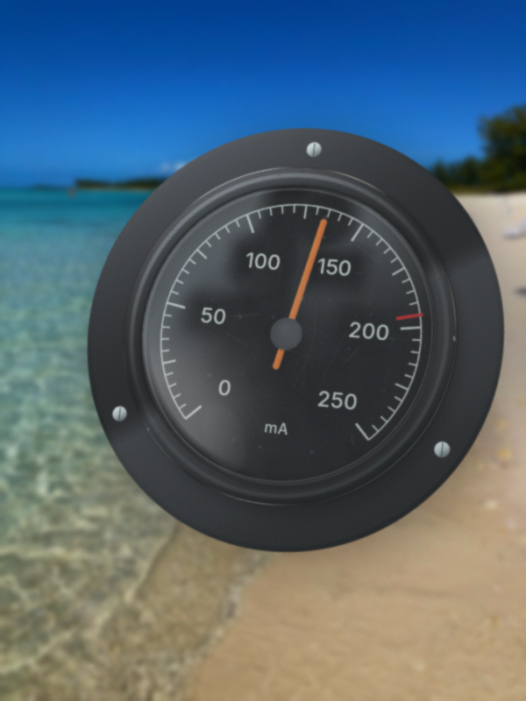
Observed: 135mA
